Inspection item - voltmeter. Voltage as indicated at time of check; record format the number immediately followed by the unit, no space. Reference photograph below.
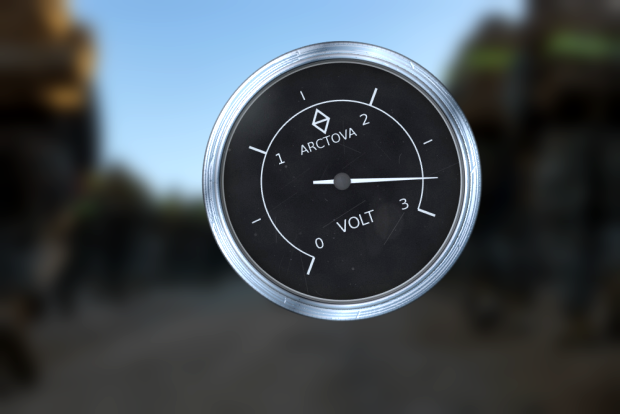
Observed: 2.75V
